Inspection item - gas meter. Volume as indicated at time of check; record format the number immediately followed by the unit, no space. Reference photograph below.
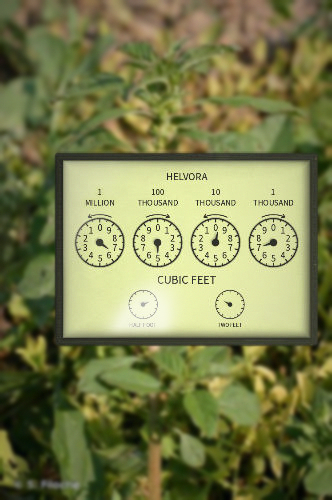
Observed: 649700ft³
